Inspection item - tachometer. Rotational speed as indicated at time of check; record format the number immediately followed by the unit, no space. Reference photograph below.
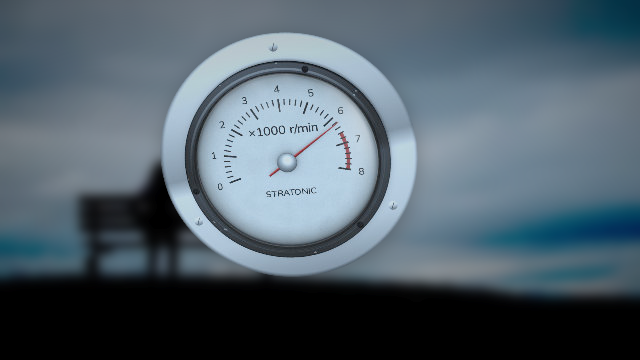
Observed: 6200rpm
